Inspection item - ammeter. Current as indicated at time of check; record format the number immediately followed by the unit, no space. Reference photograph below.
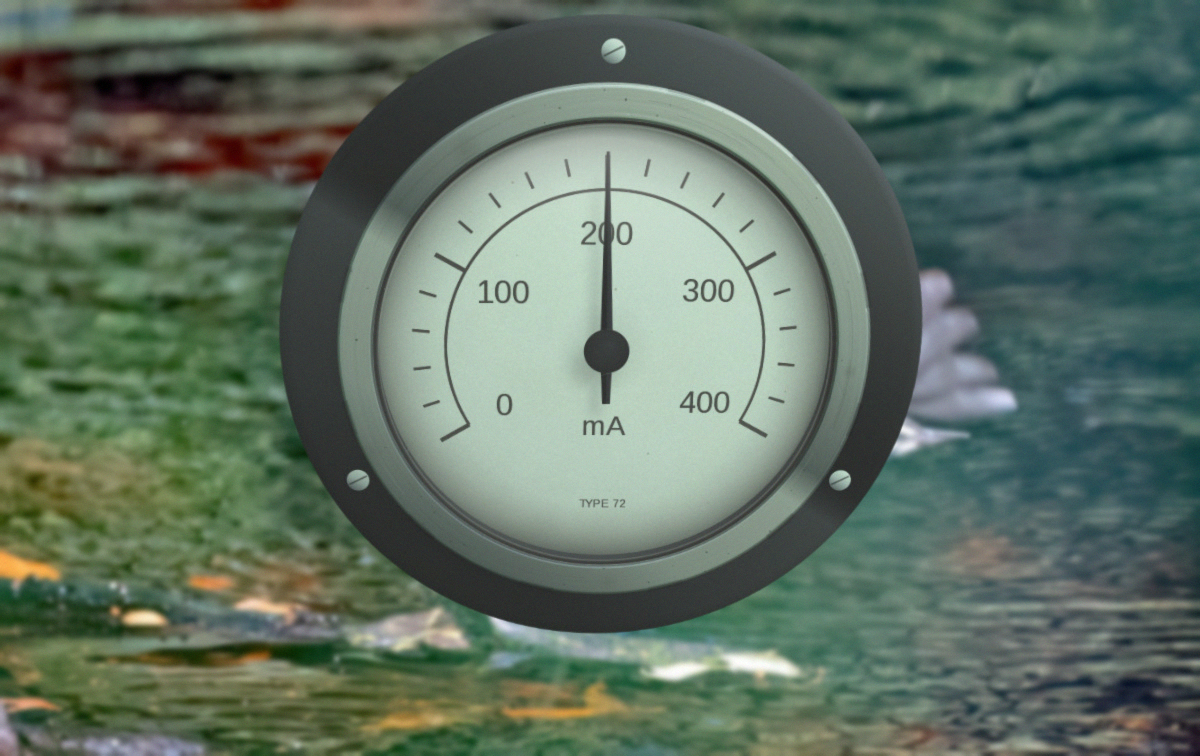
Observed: 200mA
